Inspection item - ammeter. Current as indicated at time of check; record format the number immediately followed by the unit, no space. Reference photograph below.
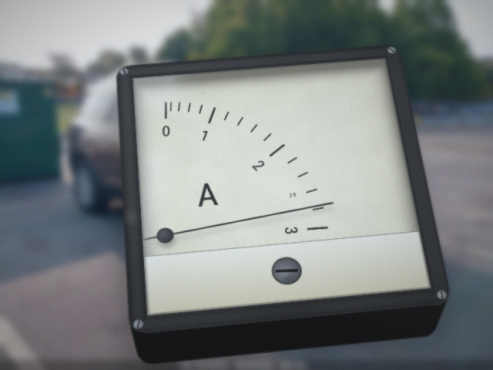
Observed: 2.8A
